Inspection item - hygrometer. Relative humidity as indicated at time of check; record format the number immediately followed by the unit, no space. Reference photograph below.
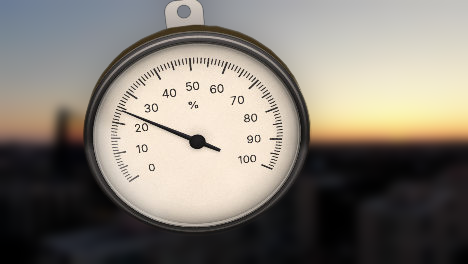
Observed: 25%
